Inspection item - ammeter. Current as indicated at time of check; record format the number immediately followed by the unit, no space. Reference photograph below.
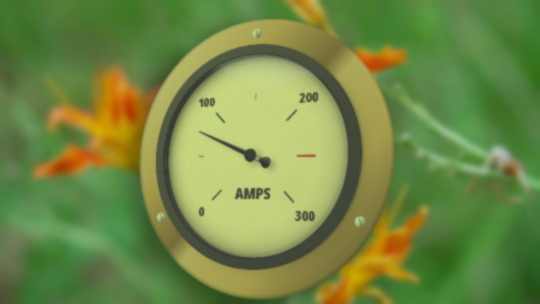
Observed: 75A
